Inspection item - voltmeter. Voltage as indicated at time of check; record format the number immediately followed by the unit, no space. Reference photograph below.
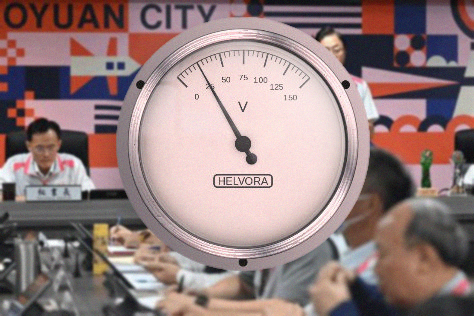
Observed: 25V
